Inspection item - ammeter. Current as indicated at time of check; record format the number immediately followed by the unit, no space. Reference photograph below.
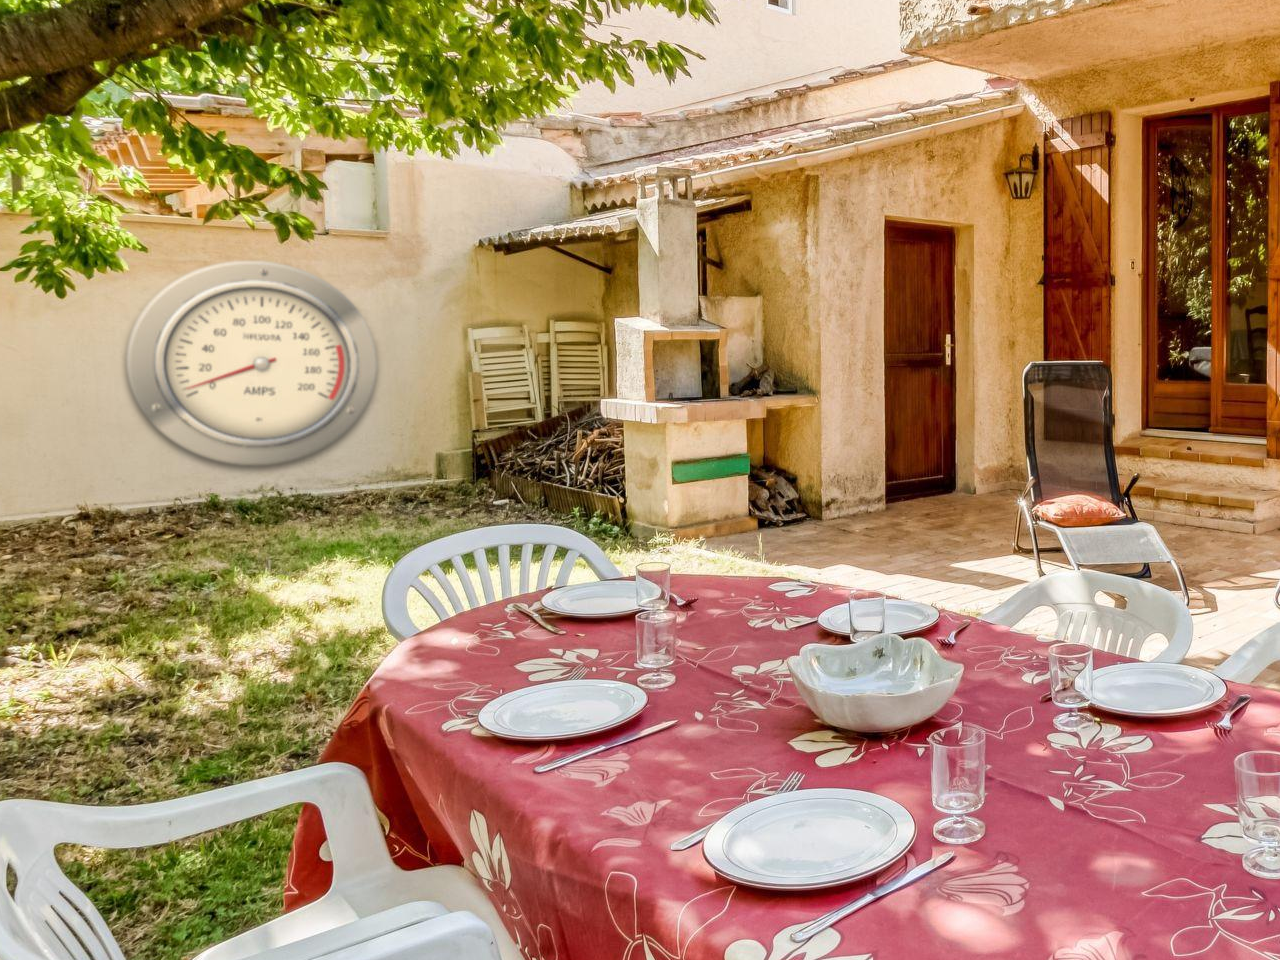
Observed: 5A
